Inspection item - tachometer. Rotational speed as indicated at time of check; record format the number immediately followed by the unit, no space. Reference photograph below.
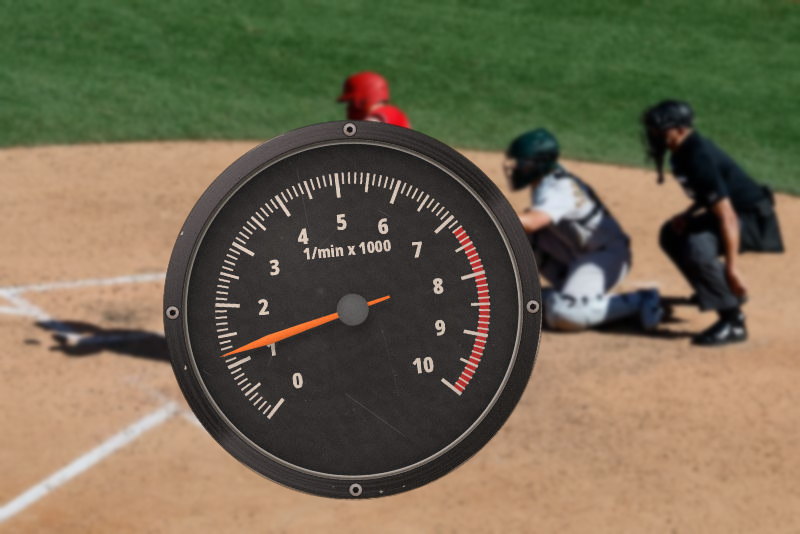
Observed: 1200rpm
